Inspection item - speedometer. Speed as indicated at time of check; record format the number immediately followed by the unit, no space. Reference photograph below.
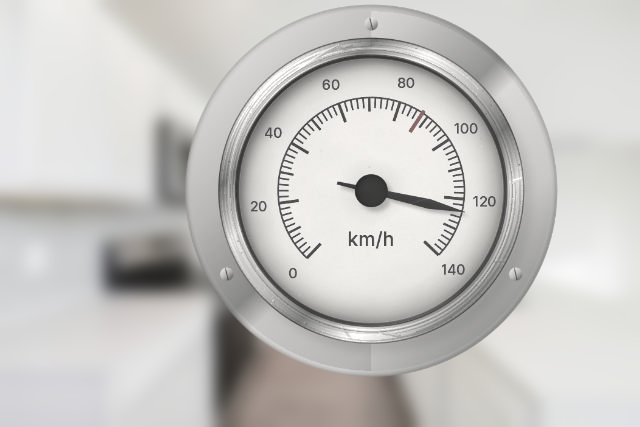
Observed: 124km/h
